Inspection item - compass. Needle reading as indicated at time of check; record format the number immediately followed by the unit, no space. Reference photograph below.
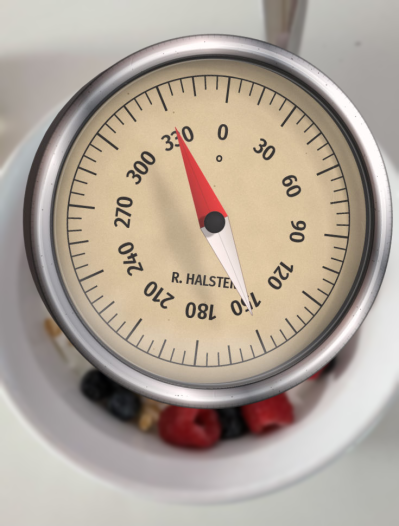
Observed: 330°
